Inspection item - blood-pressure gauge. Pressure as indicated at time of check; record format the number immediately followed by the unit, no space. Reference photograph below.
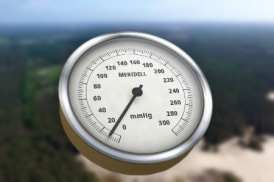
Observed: 10mmHg
